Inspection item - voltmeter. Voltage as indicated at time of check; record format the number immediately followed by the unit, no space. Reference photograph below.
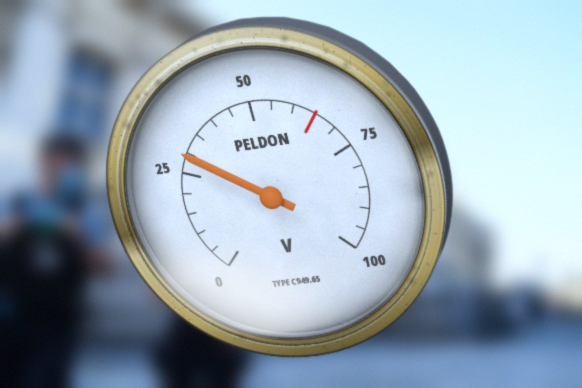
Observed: 30V
